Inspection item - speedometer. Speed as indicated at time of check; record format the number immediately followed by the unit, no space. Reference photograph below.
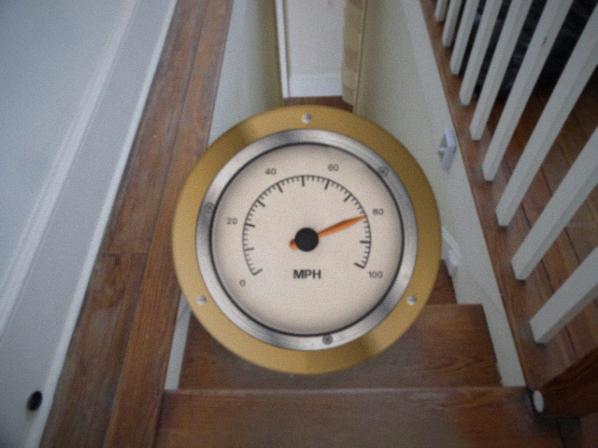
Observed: 80mph
